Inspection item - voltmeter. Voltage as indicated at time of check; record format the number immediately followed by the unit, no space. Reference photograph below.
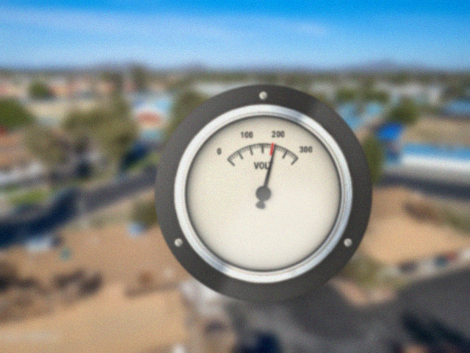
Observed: 200V
